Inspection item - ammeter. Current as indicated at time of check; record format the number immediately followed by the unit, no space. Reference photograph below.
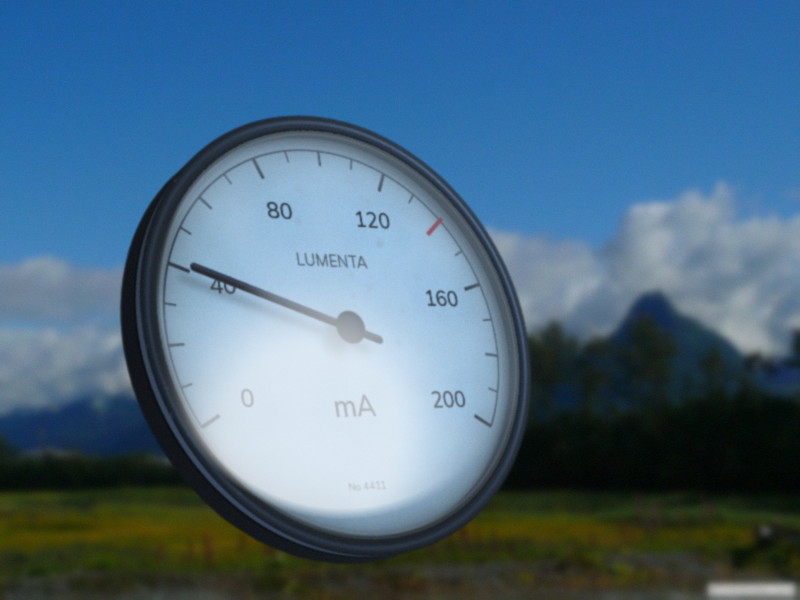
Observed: 40mA
